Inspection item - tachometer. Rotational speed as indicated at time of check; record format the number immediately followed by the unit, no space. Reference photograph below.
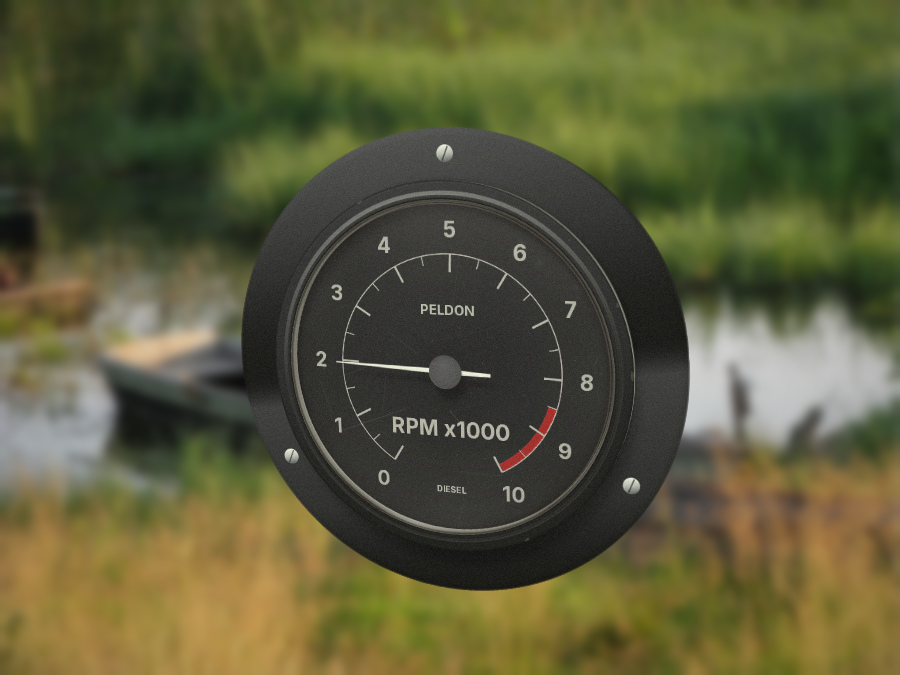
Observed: 2000rpm
